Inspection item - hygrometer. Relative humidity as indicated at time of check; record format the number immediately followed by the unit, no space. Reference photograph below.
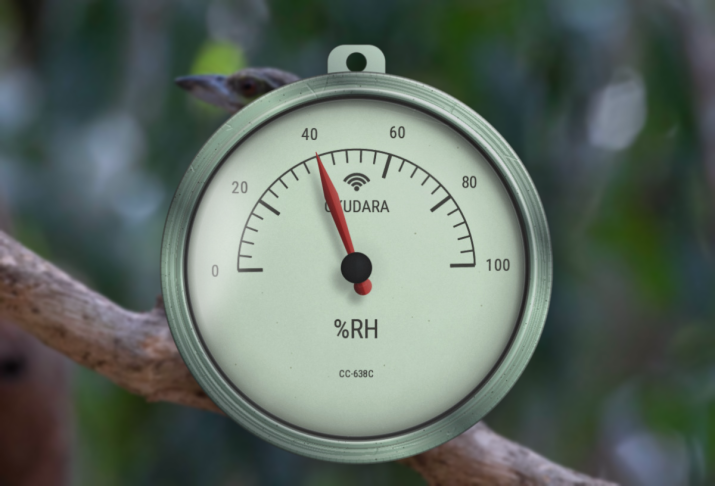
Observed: 40%
